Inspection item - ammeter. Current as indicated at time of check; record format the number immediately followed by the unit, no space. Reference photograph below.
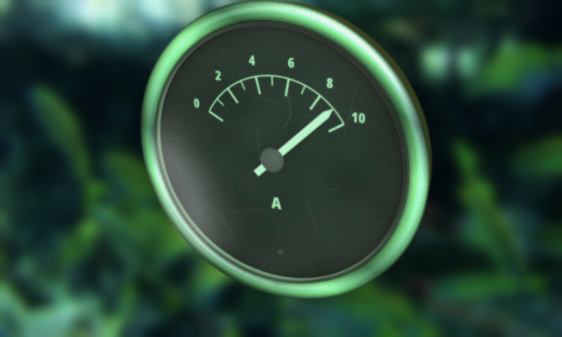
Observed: 9A
